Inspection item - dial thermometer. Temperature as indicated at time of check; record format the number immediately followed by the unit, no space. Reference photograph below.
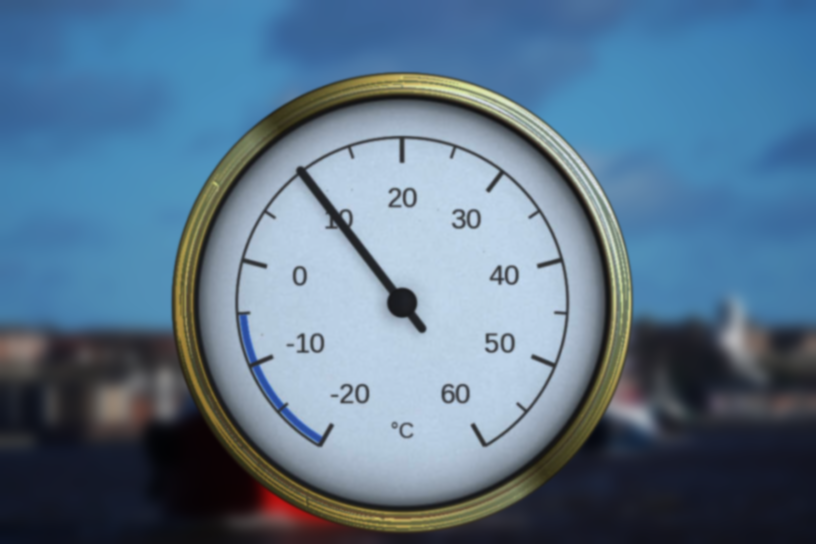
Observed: 10°C
